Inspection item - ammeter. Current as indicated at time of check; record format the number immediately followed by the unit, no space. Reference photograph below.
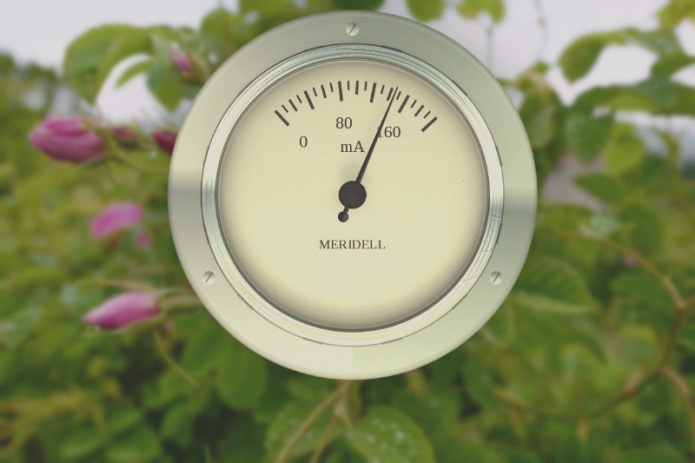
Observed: 145mA
